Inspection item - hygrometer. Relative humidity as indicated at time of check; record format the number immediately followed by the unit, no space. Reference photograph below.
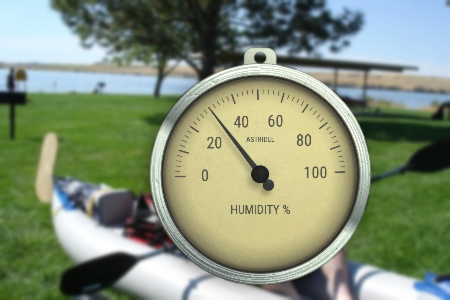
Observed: 30%
